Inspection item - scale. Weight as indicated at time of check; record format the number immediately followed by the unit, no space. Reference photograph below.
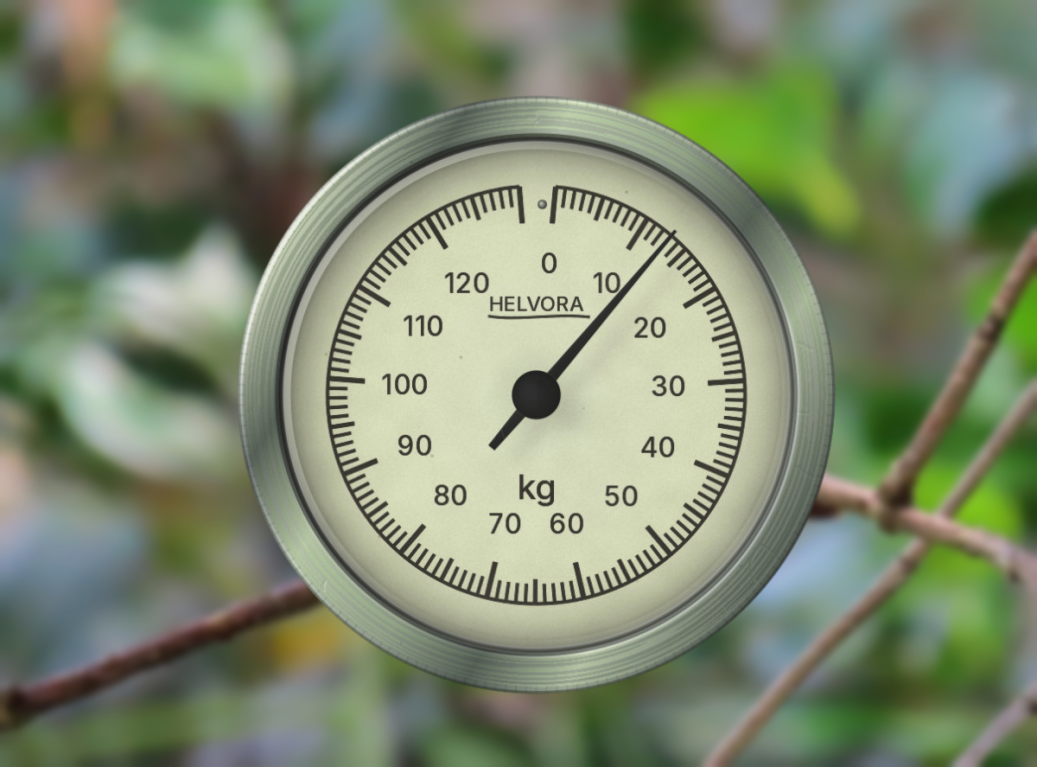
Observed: 13kg
